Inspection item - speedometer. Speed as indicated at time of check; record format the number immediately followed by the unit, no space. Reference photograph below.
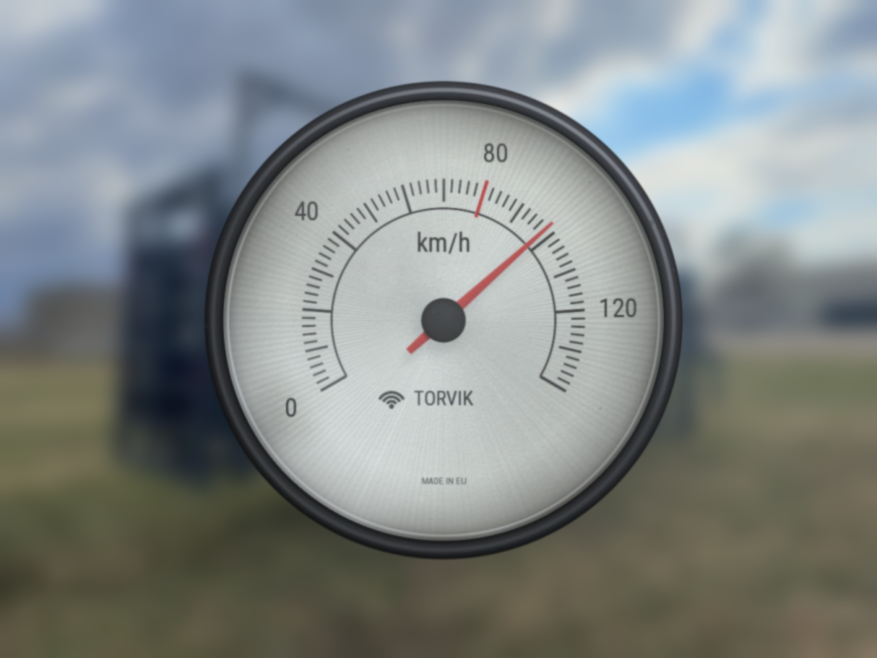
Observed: 98km/h
